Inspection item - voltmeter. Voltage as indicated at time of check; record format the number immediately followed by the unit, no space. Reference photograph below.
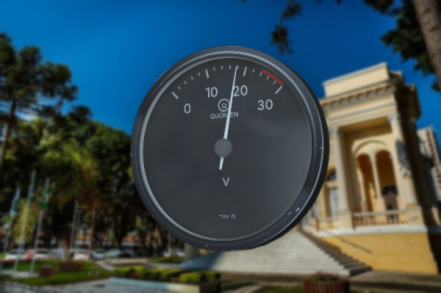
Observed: 18V
